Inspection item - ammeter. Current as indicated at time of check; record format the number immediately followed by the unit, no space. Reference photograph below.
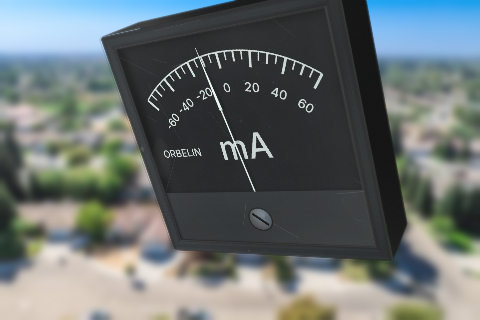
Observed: -10mA
